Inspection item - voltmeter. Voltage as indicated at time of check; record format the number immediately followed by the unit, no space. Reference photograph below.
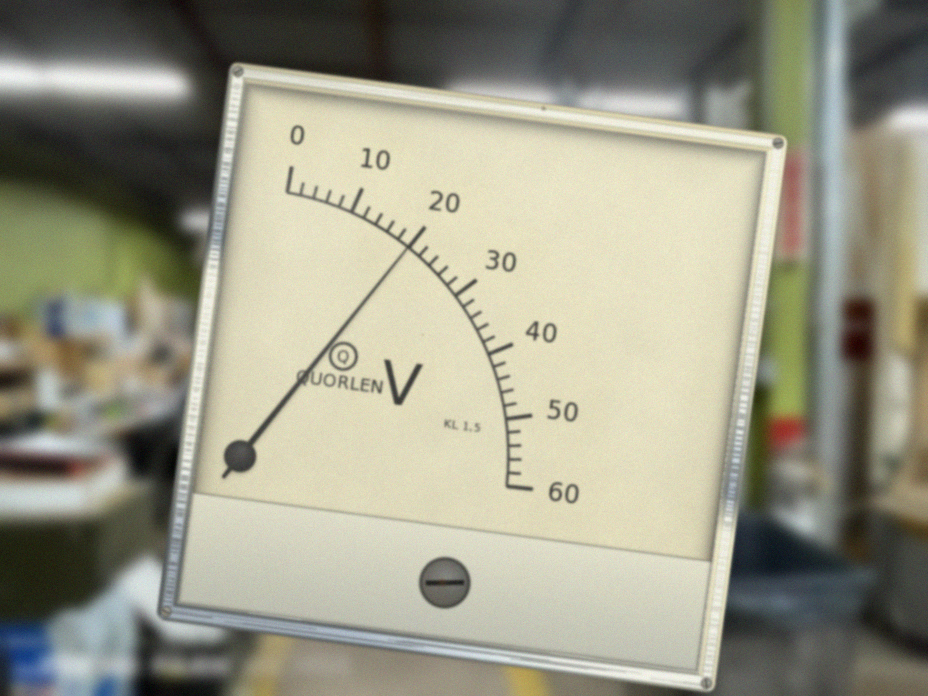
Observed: 20V
